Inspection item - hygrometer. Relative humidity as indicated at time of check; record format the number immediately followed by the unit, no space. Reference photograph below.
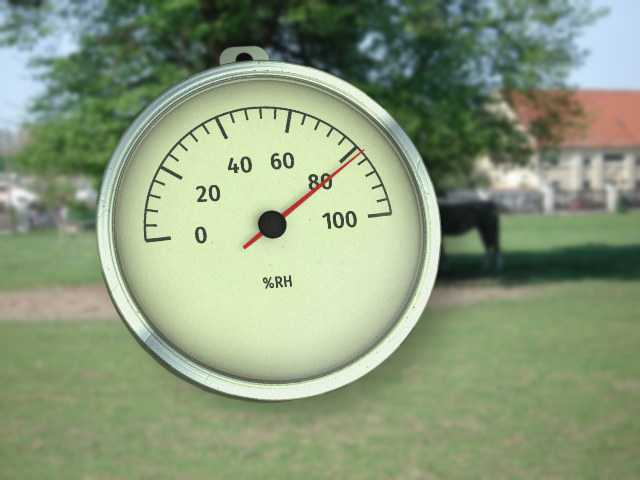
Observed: 82%
